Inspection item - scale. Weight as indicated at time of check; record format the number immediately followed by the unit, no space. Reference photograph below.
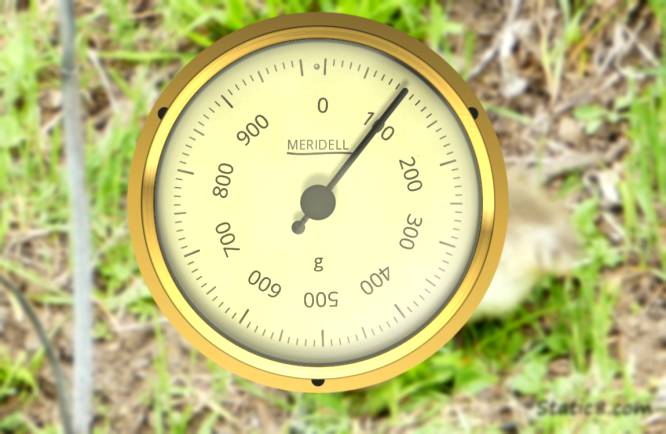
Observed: 100g
